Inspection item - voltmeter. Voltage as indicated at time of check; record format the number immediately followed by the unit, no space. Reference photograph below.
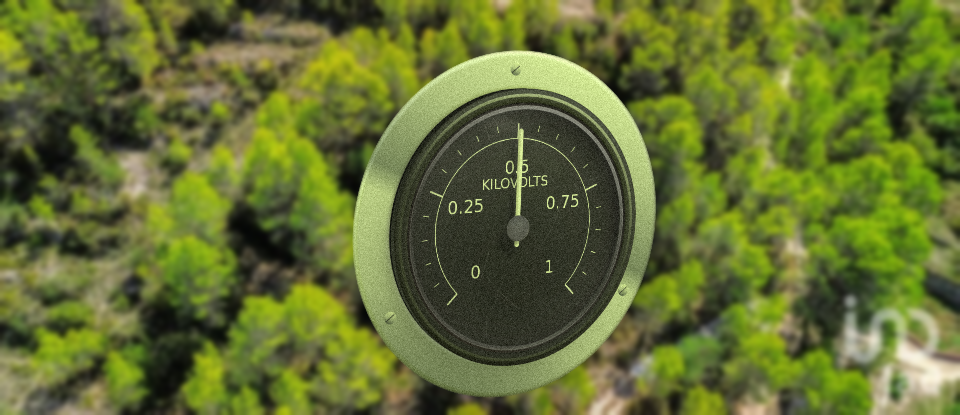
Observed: 0.5kV
